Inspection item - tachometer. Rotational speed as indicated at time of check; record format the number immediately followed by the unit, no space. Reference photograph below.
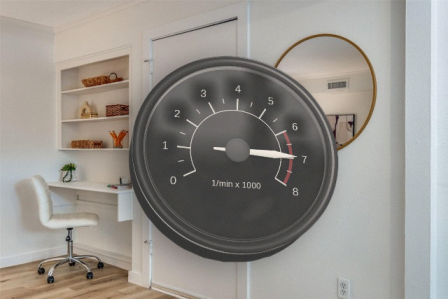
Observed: 7000rpm
